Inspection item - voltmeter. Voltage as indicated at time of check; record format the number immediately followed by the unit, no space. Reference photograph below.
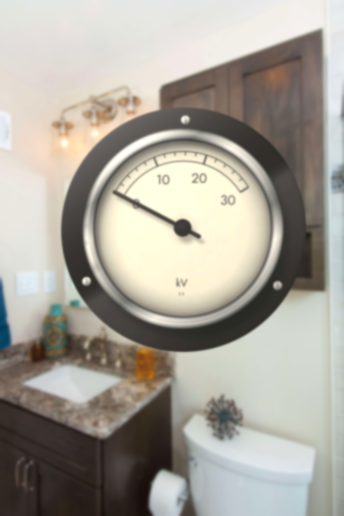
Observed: 0kV
